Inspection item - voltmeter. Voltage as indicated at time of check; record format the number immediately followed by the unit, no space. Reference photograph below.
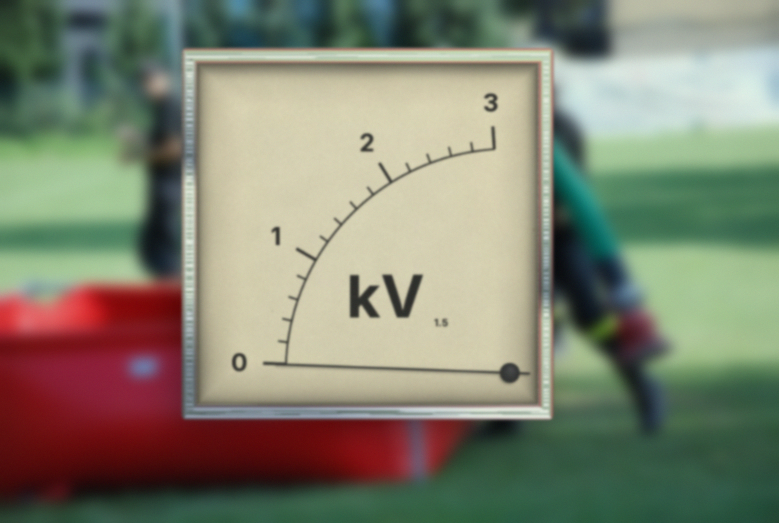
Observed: 0kV
